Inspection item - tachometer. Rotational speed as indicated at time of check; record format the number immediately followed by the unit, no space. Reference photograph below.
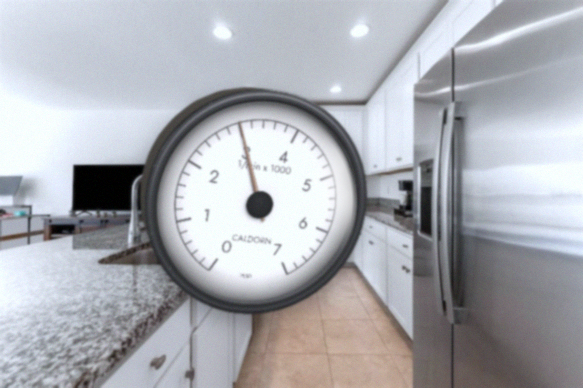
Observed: 3000rpm
